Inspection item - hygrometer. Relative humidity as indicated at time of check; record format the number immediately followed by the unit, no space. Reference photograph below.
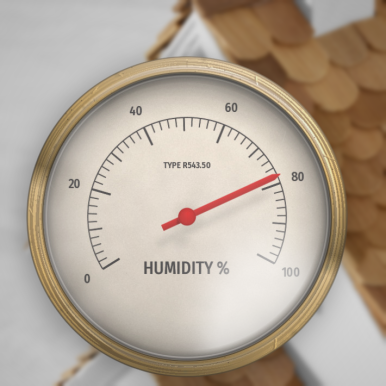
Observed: 78%
